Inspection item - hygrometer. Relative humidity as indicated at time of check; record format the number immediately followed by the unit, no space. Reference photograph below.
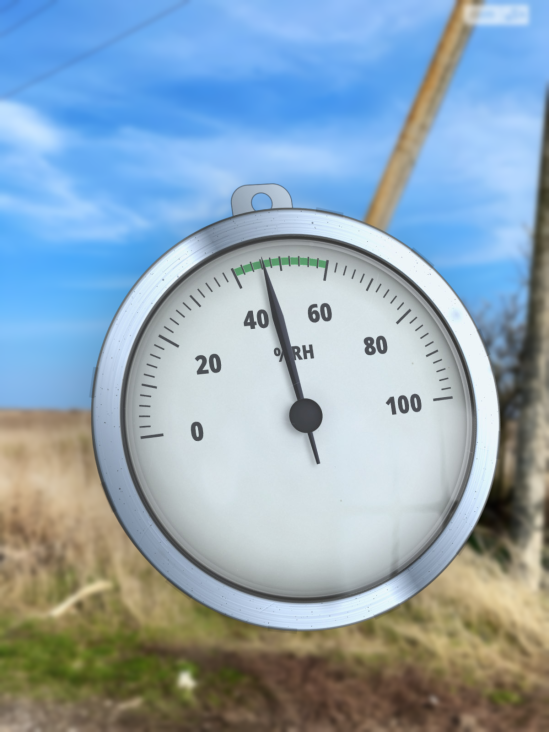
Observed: 46%
